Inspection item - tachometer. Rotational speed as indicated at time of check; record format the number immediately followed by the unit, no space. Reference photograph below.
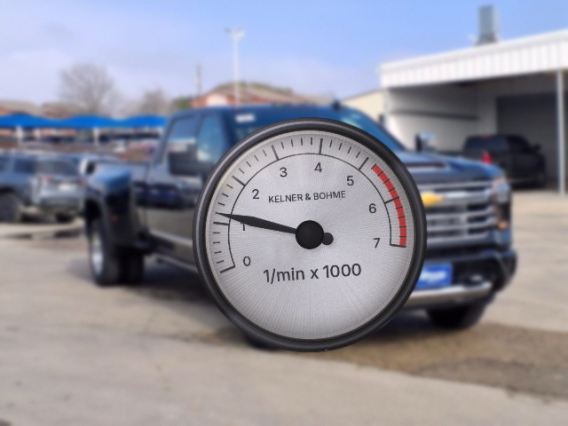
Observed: 1200rpm
